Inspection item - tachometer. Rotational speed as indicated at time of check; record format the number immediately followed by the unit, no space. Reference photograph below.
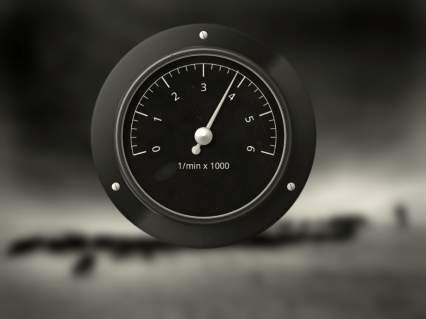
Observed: 3800rpm
